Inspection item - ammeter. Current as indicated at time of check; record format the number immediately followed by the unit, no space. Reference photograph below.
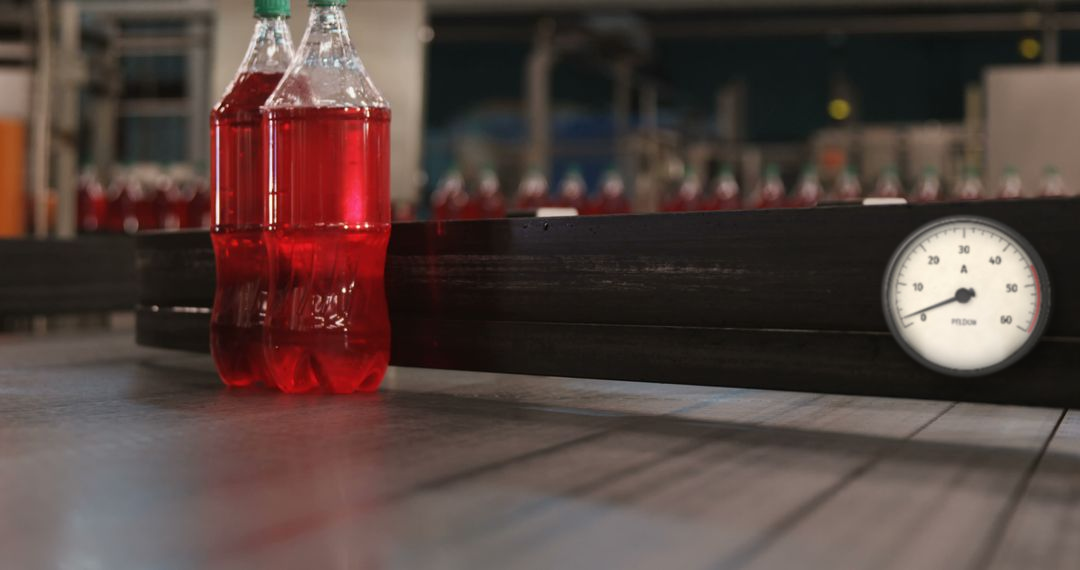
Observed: 2A
